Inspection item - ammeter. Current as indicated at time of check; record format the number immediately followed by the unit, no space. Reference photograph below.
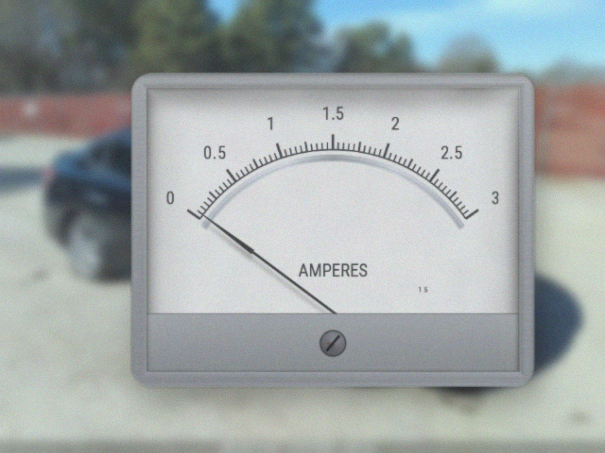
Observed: 0.05A
